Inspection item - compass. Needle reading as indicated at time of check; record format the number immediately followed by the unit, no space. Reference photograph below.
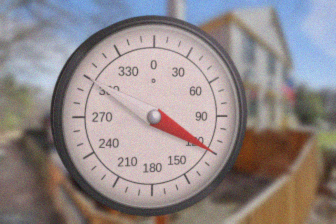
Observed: 120°
